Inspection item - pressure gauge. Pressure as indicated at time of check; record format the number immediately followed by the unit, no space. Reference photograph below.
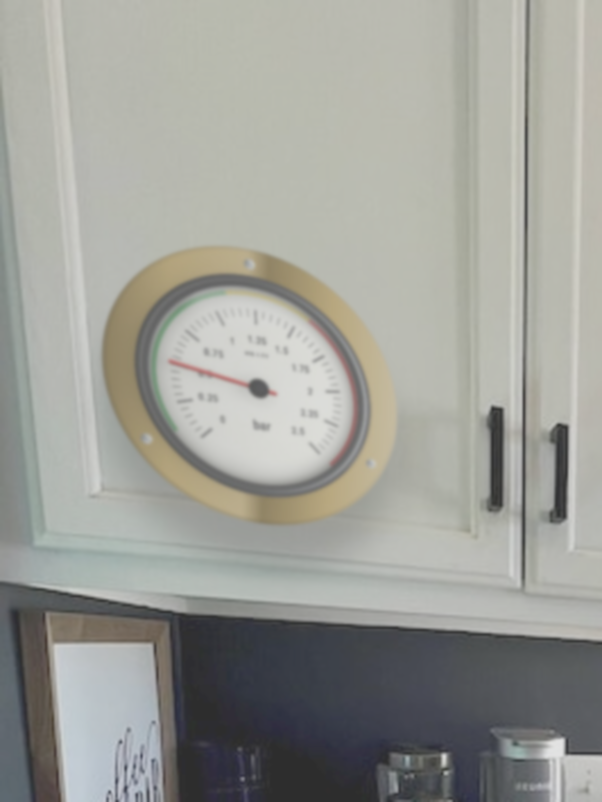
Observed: 0.5bar
